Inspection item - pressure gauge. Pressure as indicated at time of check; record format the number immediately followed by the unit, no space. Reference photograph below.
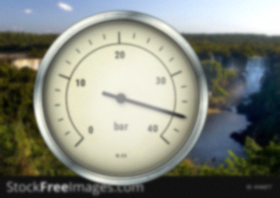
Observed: 36bar
